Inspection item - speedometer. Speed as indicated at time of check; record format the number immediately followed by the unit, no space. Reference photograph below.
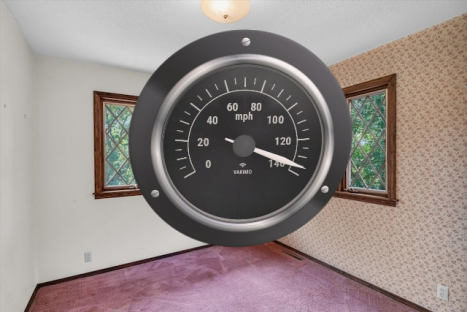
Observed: 135mph
